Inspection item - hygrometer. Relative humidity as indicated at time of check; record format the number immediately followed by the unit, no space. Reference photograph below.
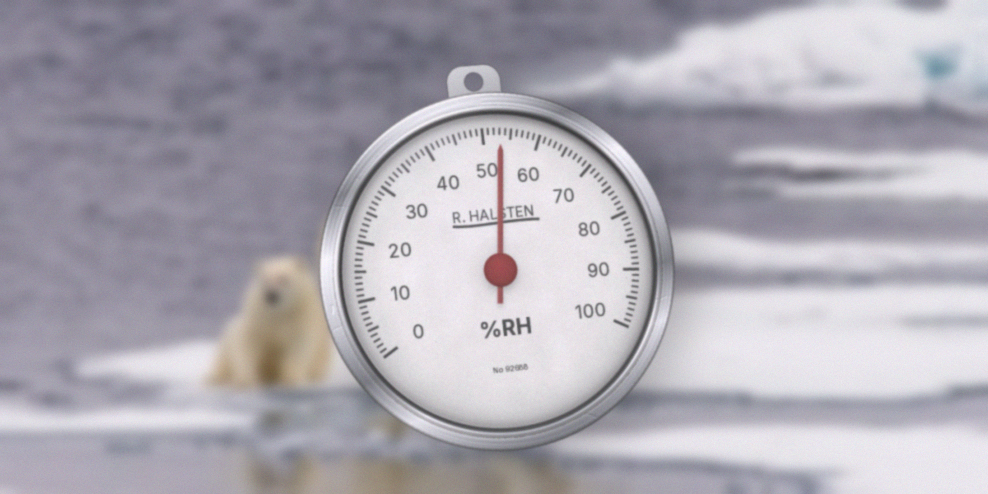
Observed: 53%
